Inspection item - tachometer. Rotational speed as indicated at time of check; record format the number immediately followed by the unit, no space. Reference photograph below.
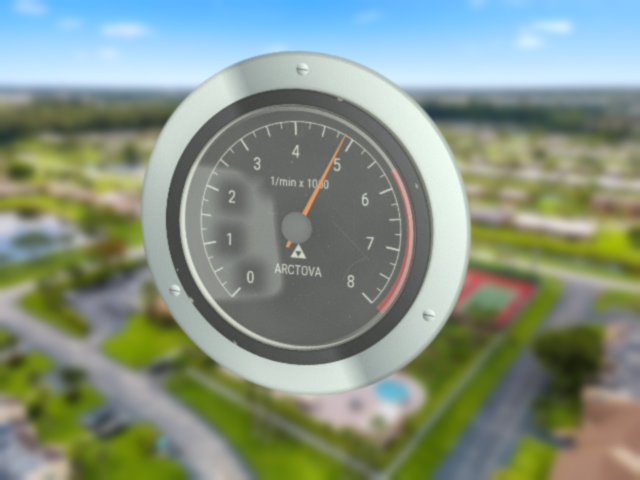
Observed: 4875rpm
